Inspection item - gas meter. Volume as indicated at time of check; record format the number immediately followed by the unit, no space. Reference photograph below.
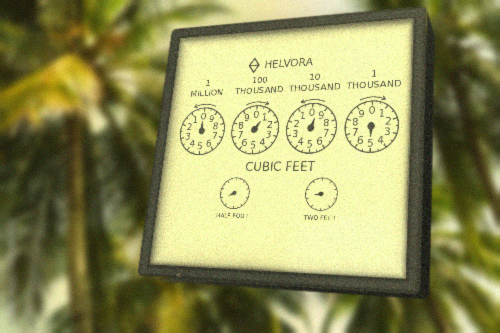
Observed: 9500ft³
